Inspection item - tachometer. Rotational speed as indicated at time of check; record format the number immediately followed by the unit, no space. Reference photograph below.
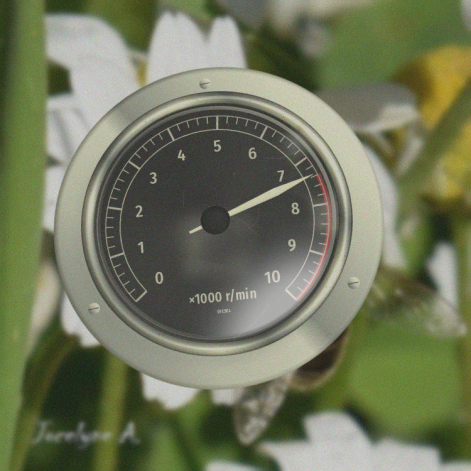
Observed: 7400rpm
